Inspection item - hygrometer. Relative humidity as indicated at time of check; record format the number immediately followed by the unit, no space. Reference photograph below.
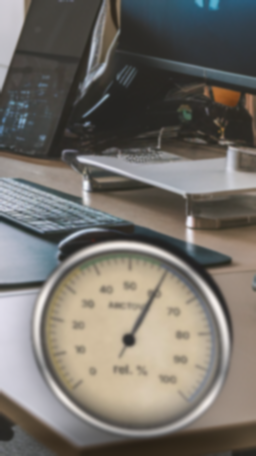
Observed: 60%
